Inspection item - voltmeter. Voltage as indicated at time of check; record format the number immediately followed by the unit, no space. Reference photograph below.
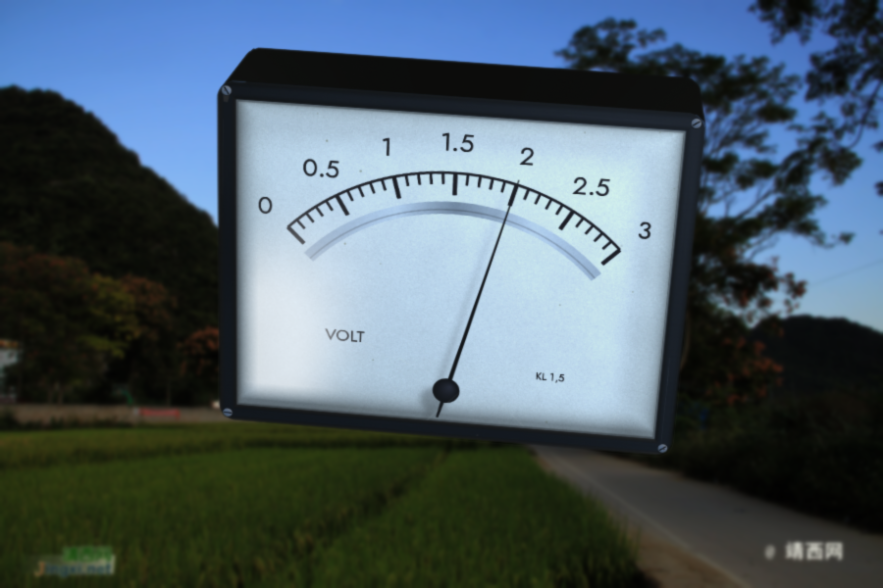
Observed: 2V
